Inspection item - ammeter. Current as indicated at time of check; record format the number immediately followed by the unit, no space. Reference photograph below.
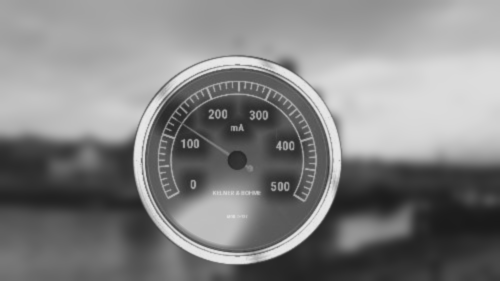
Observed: 130mA
